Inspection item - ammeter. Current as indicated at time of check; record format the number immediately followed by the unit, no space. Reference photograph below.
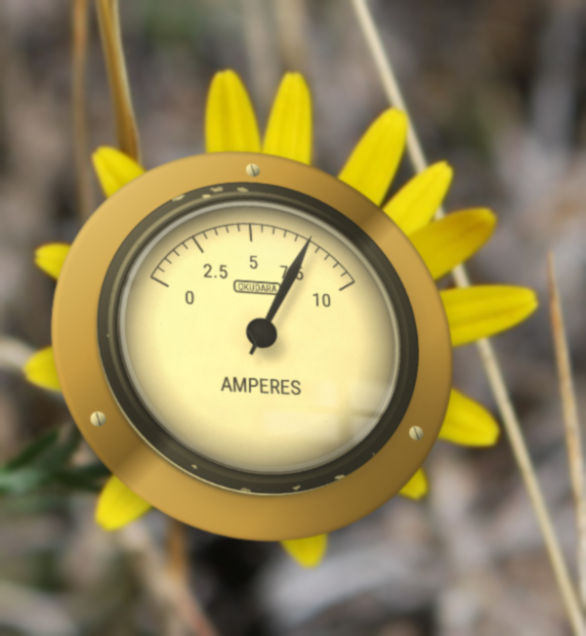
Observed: 7.5A
